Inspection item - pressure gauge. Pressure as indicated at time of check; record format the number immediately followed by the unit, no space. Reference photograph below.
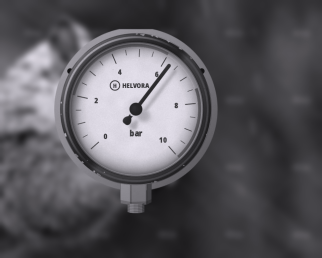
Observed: 6.25bar
